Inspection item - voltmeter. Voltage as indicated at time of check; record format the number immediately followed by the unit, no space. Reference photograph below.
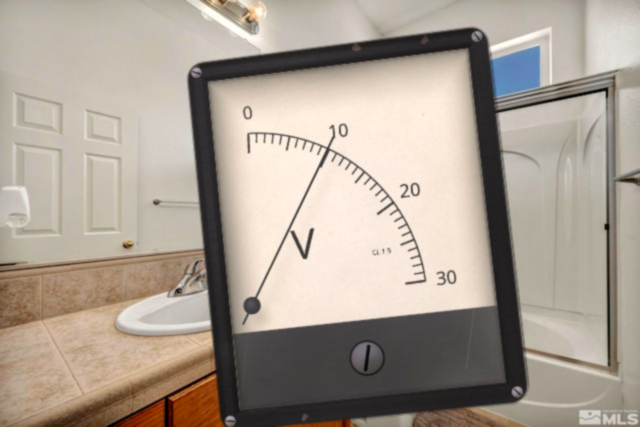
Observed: 10V
